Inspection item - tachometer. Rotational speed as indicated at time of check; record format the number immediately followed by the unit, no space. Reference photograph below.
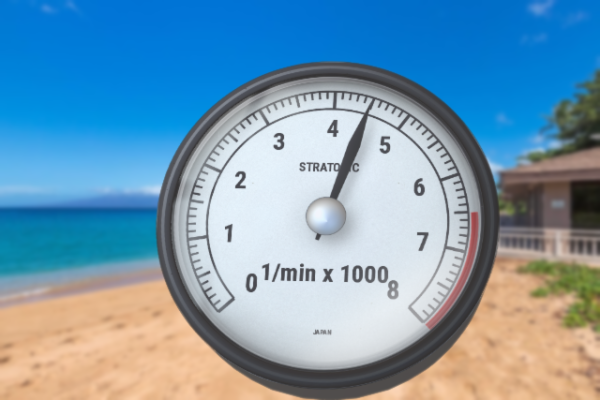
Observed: 4500rpm
